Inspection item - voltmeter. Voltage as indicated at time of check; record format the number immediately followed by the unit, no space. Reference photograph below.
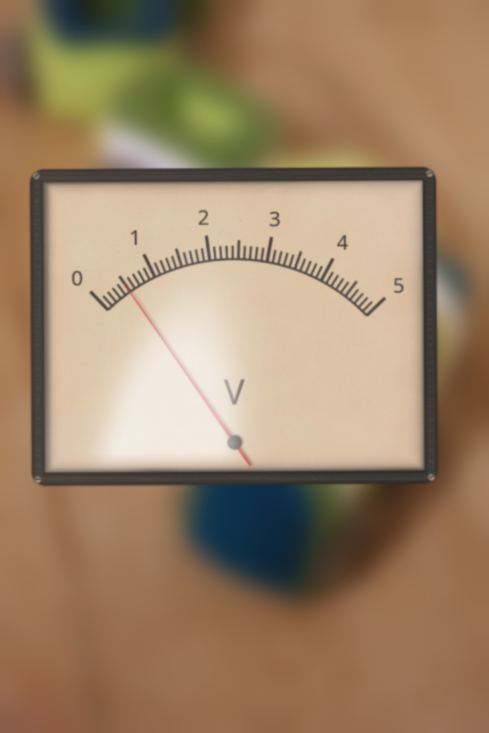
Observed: 0.5V
